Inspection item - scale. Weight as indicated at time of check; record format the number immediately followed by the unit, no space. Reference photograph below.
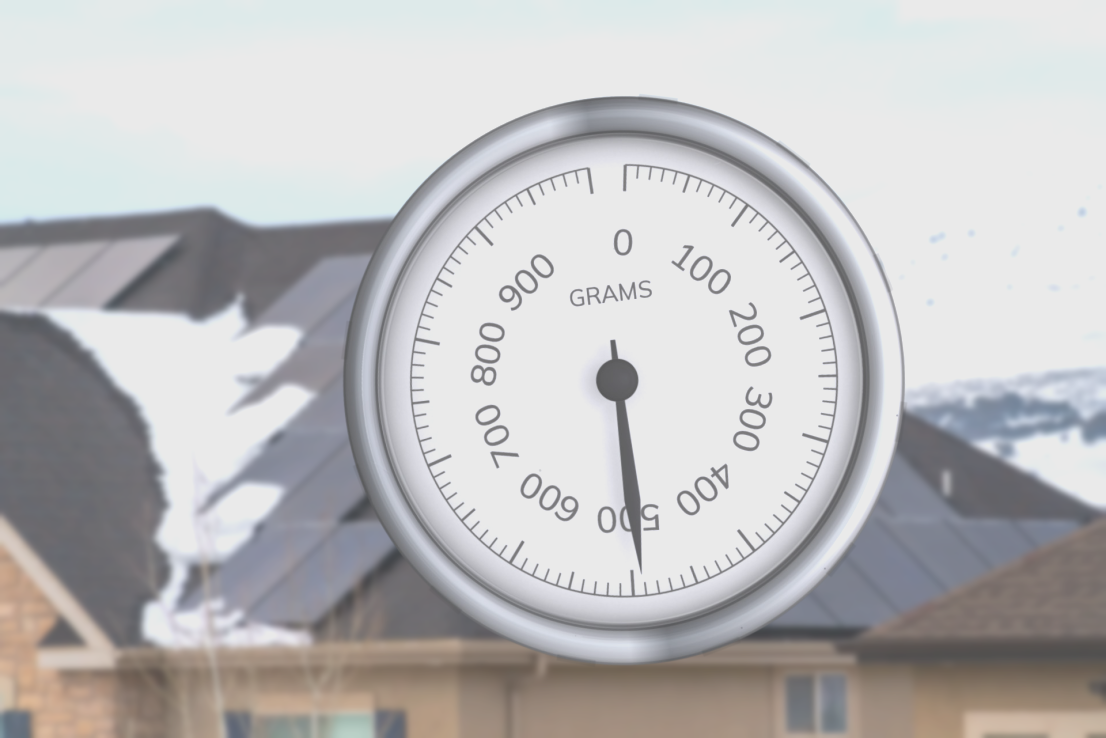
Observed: 490g
